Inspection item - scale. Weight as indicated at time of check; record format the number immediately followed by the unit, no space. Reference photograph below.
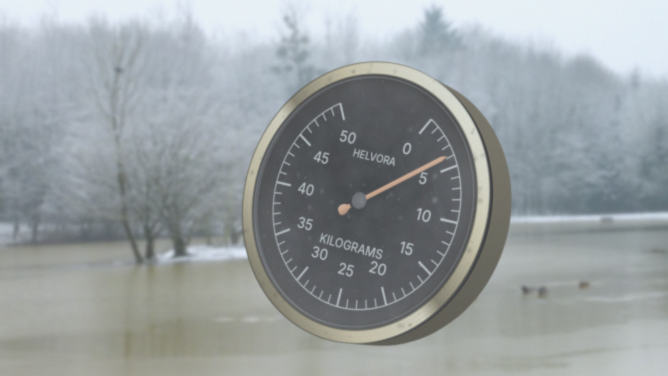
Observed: 4kg
